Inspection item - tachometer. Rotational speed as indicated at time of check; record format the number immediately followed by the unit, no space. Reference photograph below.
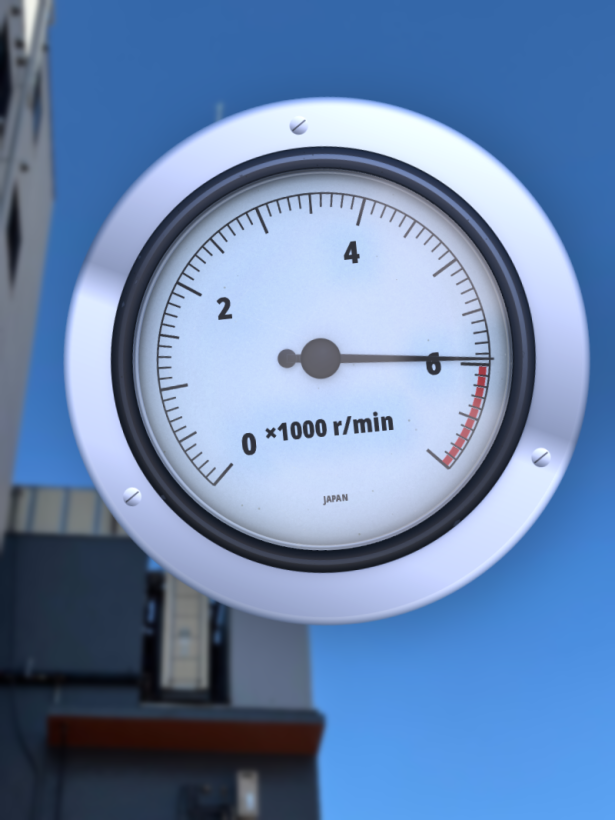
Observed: 5950rpm
